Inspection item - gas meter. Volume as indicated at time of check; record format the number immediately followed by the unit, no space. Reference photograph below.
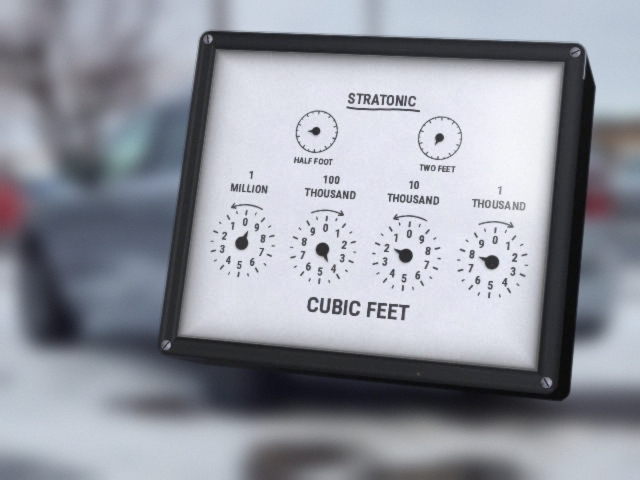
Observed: 941800ft³
